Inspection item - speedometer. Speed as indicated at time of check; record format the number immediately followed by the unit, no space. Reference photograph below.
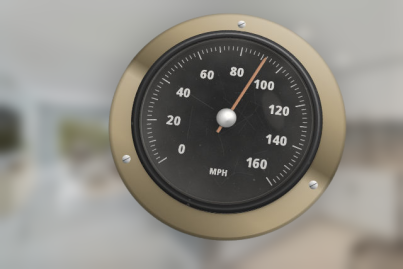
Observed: 92mph
